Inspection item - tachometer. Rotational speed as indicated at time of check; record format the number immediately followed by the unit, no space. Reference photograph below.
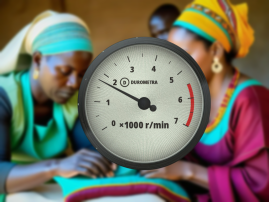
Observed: 1750rpm
